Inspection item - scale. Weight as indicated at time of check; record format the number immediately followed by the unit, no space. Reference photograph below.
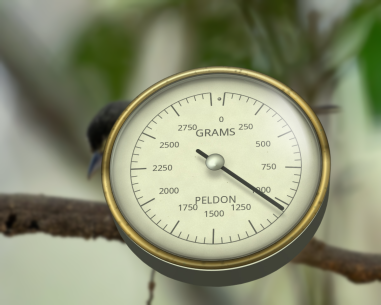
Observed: 1050g
